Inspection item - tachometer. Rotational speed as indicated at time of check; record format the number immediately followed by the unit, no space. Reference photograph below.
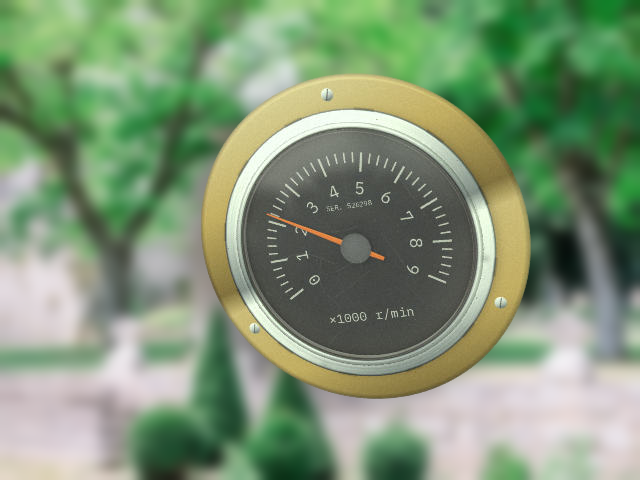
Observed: 2200rpm
